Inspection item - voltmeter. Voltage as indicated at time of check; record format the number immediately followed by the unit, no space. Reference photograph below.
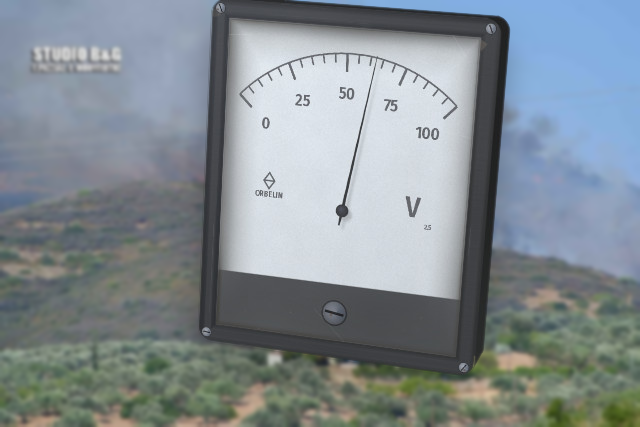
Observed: 62.5V
